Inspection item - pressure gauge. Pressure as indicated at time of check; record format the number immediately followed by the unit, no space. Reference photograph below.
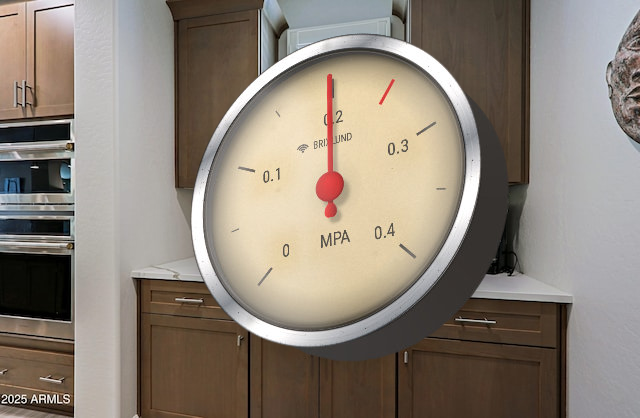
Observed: 0.2MPa
